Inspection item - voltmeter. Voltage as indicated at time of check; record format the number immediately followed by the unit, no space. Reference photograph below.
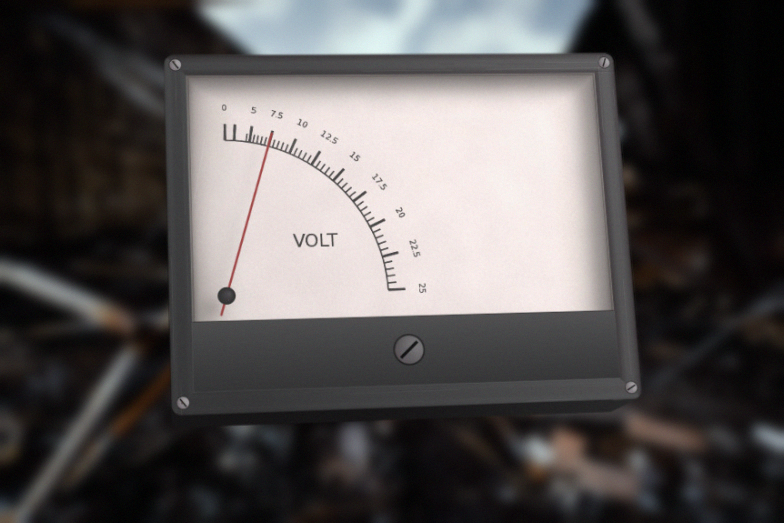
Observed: 7.5V
